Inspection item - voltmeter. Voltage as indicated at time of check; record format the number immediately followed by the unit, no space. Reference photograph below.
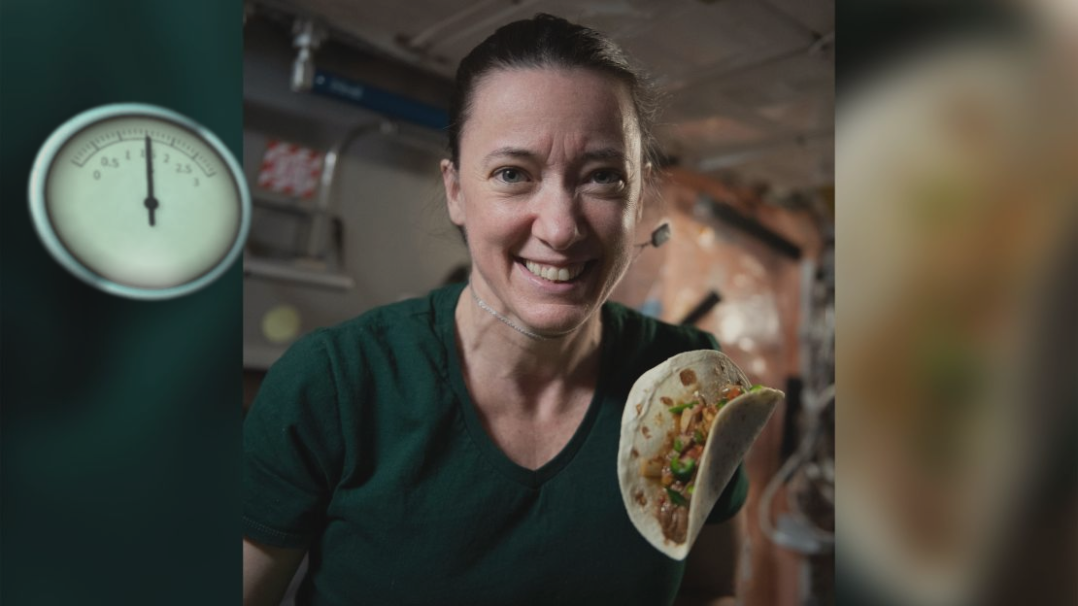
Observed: 1.5V
